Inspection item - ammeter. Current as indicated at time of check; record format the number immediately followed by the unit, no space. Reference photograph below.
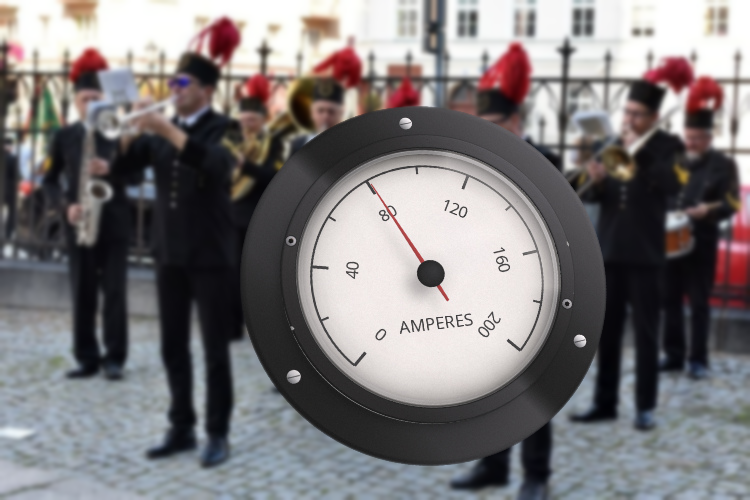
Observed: 80A
